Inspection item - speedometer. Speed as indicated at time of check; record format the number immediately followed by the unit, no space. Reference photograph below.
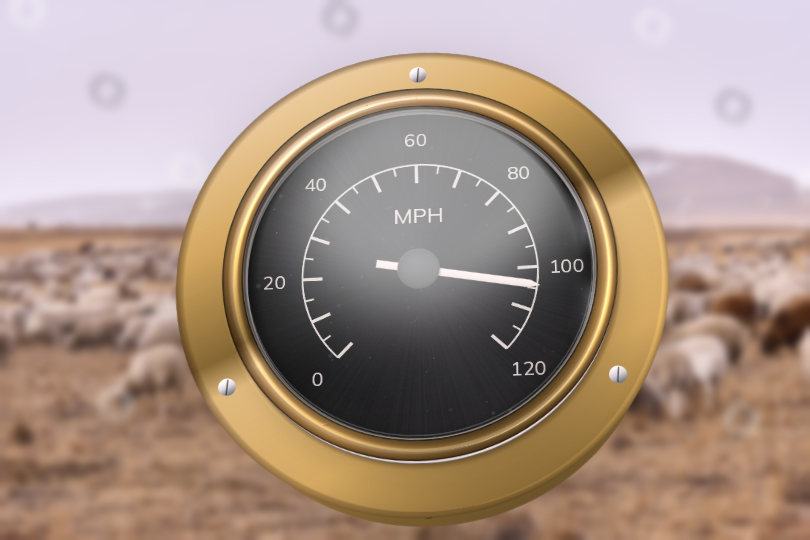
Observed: 105mph
